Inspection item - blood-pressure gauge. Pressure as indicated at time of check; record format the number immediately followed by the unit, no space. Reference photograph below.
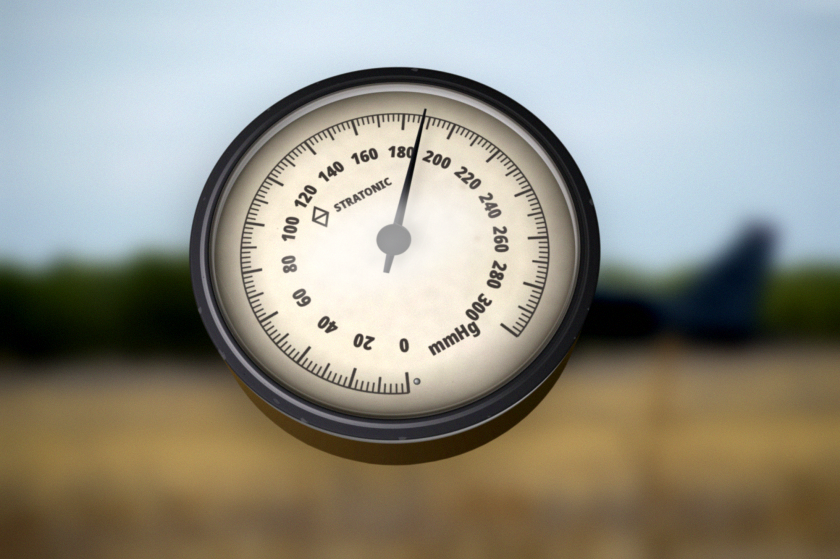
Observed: 188mmHg
